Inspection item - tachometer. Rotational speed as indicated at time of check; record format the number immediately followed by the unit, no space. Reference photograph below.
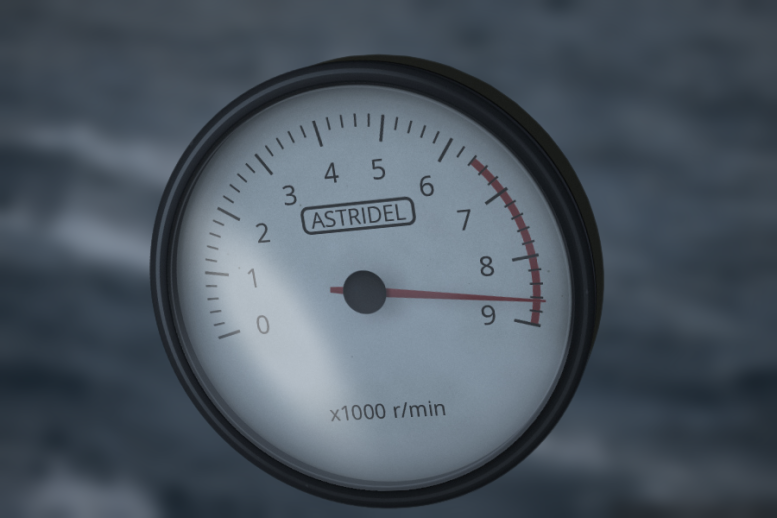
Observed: 8600rpm
